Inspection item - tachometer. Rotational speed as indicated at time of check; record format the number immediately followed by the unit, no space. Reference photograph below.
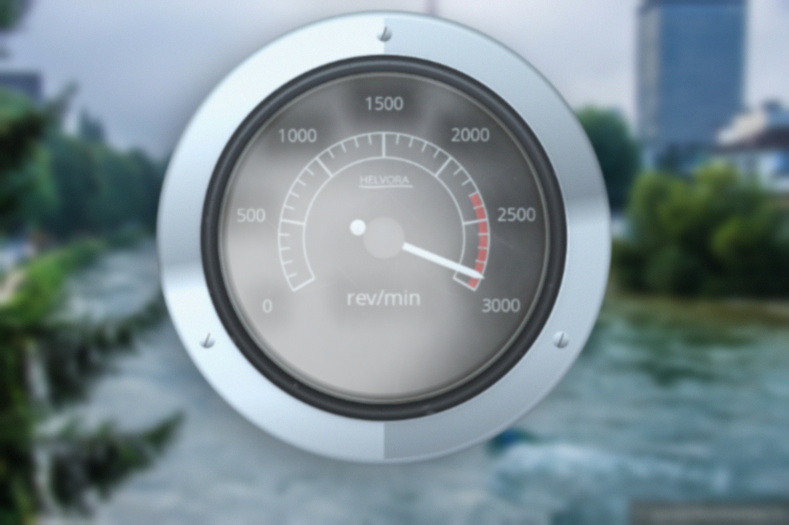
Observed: 2900rpm
